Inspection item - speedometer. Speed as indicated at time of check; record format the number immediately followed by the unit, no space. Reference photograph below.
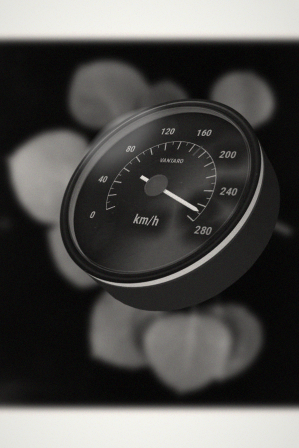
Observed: 270km/h
